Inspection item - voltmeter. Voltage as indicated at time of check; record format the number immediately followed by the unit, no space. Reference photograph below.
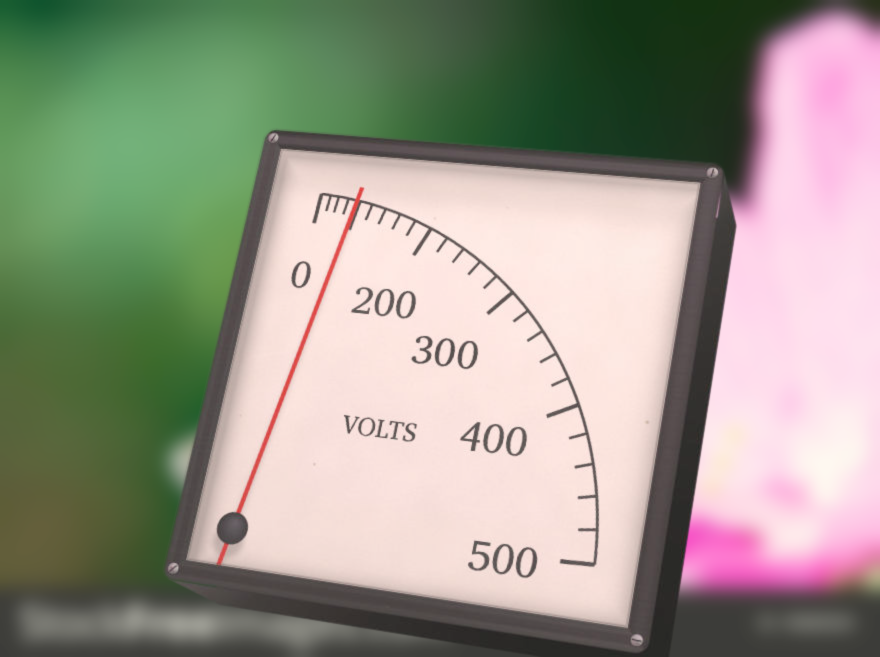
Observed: 100V
